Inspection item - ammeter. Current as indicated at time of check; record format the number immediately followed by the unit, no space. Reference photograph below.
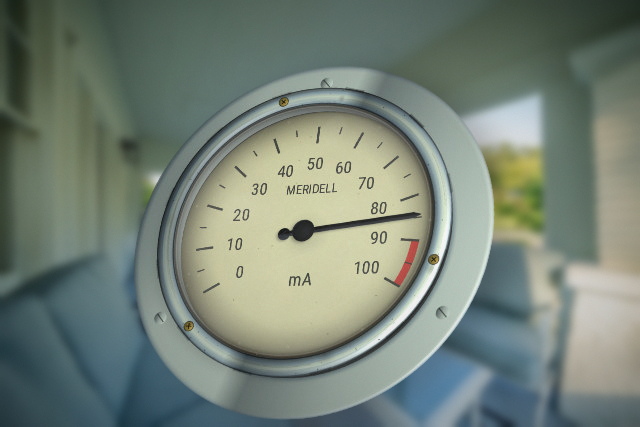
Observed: 85mA
